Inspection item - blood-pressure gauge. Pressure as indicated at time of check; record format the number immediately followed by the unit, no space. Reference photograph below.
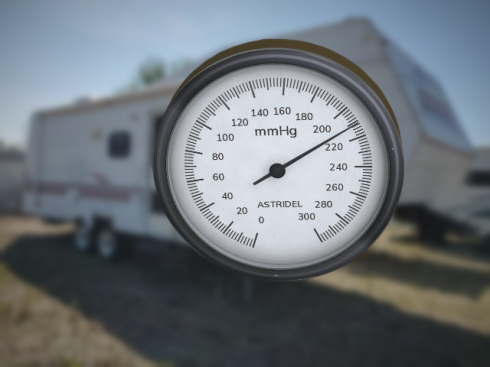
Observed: 210mmHg
